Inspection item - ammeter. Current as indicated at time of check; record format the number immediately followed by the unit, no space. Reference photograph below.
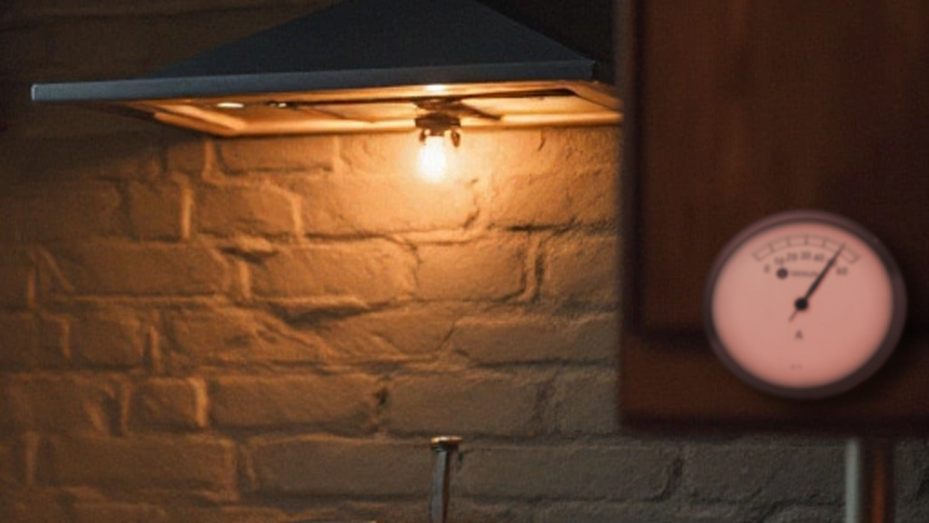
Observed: 50A
